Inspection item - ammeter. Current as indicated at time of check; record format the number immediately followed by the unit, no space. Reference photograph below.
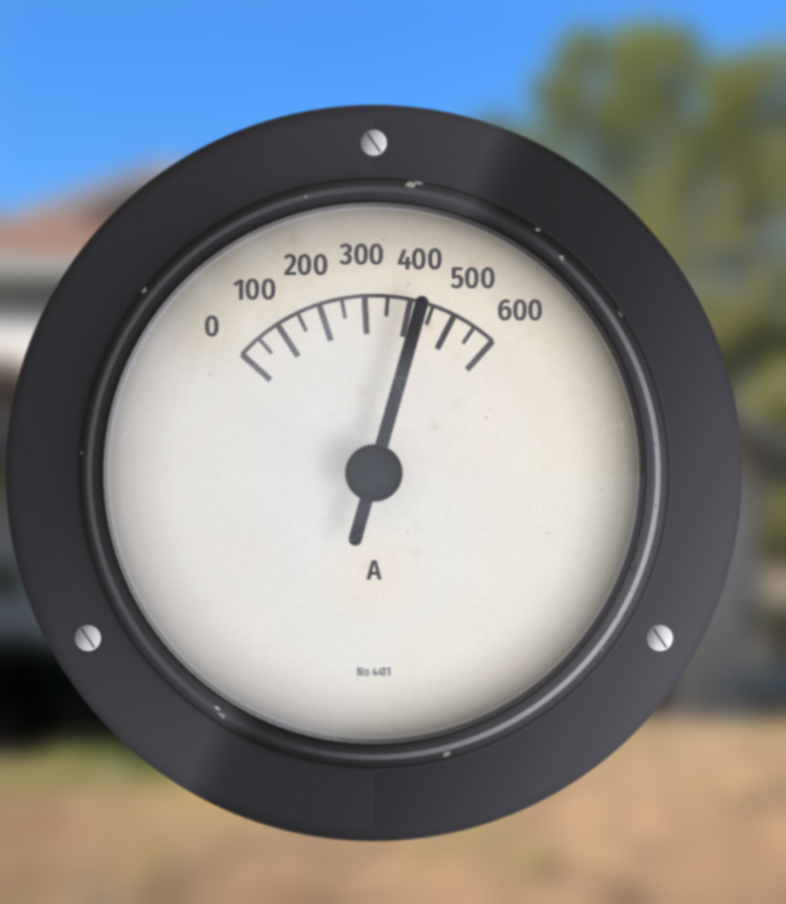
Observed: 425A
